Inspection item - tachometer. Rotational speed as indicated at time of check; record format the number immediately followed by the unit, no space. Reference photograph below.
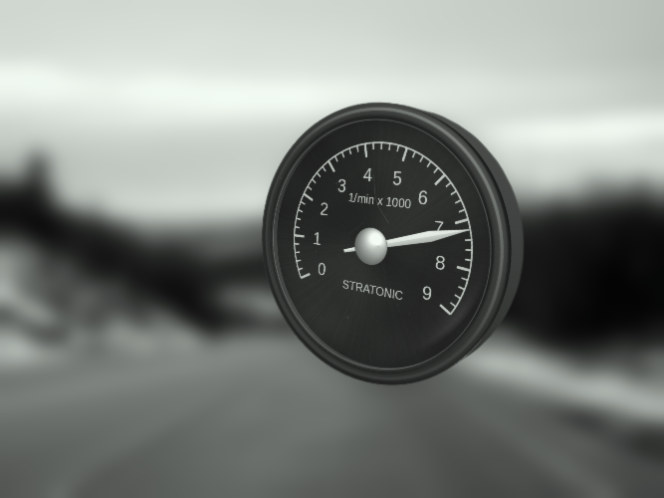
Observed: 7200rpm
